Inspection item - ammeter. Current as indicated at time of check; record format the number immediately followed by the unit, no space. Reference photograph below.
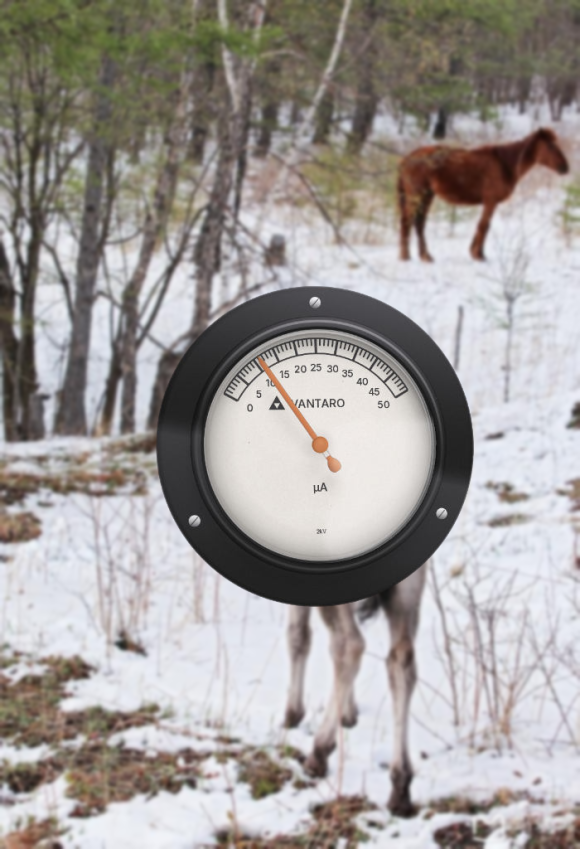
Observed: 11µA
